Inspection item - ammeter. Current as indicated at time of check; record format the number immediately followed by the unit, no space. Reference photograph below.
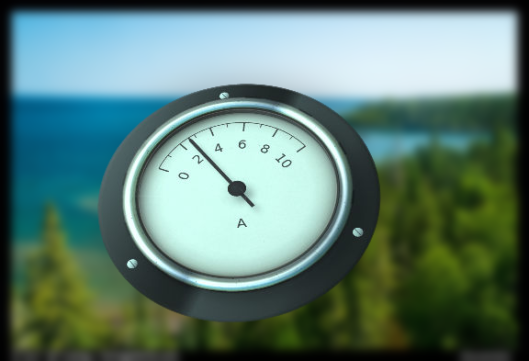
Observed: 2.5A
